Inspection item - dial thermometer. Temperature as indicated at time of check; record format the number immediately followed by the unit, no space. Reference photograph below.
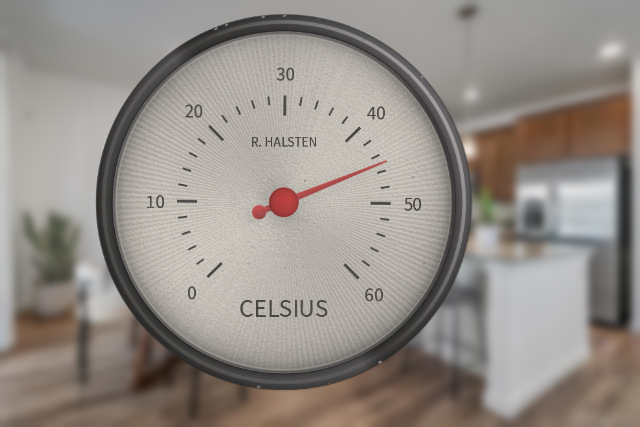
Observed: 45°C
